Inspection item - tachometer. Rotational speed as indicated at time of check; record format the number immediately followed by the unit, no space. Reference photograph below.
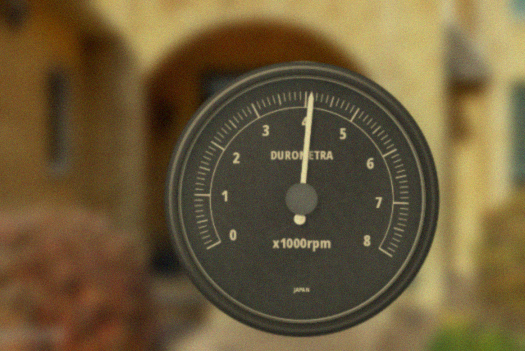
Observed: 4100rpm
